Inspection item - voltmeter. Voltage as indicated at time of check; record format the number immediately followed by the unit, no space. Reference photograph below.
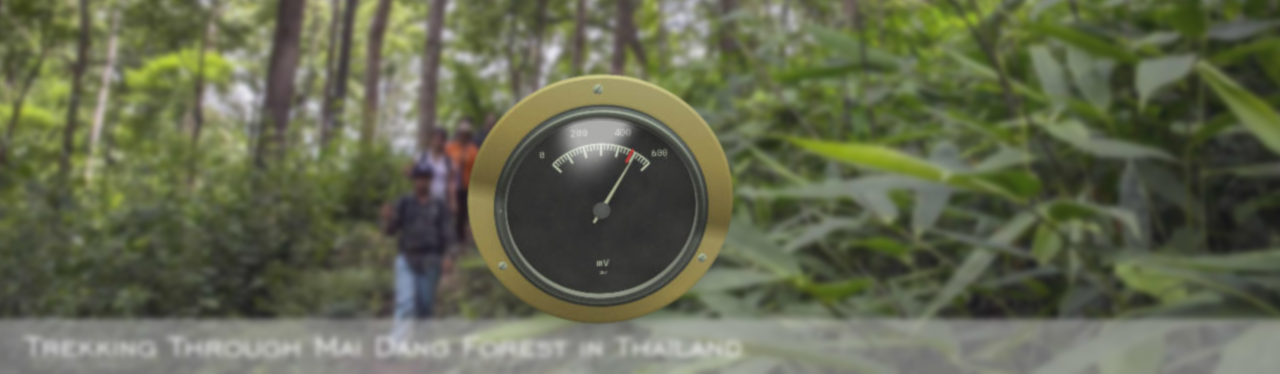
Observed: 500mV
